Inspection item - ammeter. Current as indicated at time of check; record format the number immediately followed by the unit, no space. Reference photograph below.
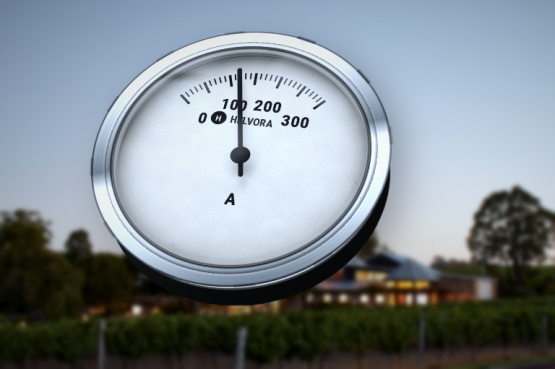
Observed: 120A
